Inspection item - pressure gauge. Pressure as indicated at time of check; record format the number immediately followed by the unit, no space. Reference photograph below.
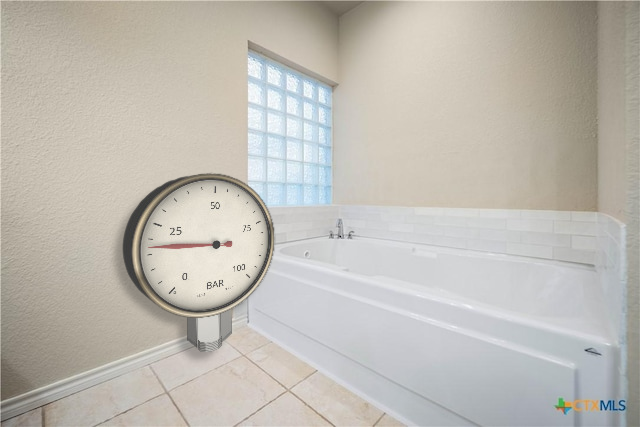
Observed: 17.5bar
